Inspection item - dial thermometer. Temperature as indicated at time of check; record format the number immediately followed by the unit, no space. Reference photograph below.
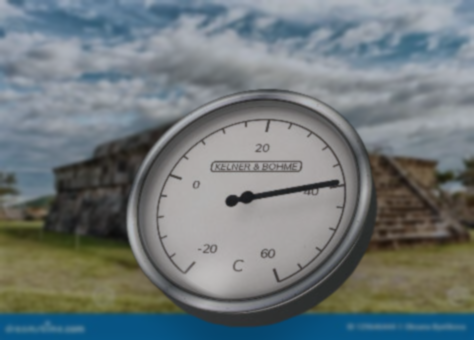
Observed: 40°C
